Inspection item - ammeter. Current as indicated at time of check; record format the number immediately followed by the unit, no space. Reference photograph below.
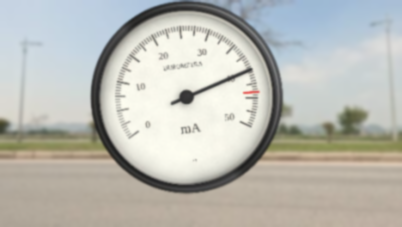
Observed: 40mA
